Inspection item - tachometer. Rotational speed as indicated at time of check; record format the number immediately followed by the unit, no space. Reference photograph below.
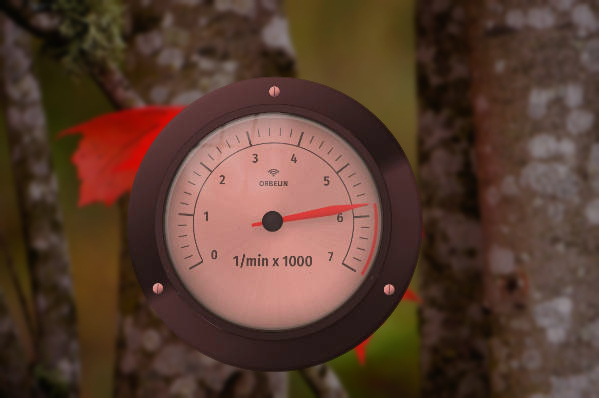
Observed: 5800rpm
